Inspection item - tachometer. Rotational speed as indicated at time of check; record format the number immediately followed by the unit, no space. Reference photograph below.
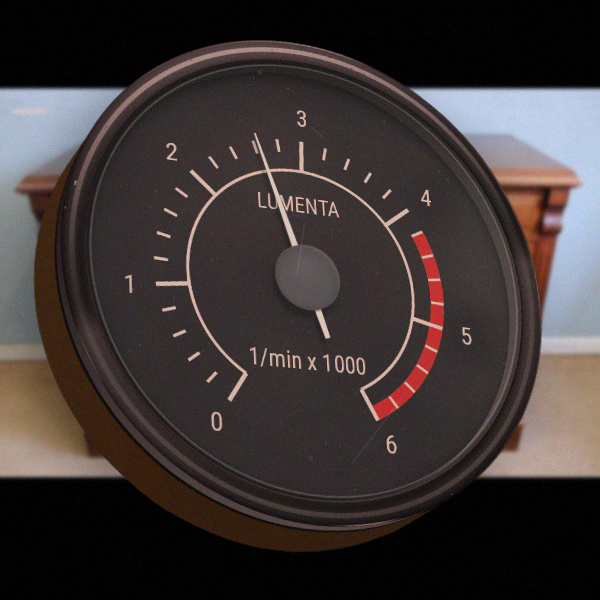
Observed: 2600rpm
